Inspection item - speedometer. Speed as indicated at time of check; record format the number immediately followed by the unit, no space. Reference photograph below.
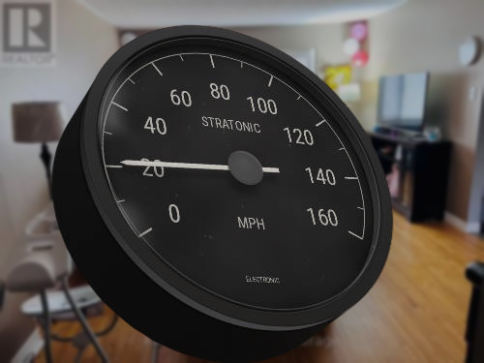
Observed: 20mph
